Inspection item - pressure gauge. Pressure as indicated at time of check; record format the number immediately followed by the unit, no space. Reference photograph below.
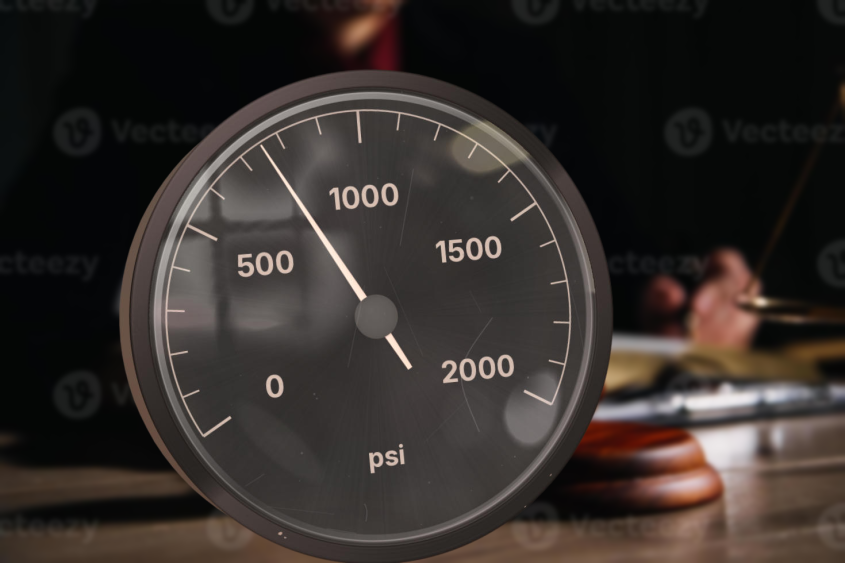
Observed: 750psi
